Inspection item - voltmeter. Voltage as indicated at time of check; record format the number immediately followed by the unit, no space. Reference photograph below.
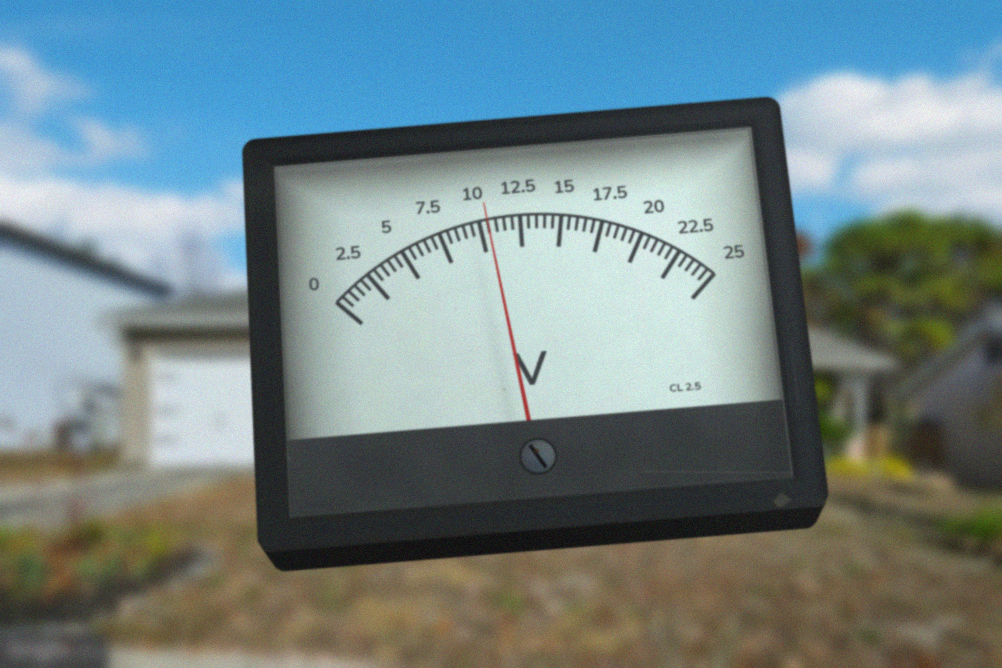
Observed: 10.5V
